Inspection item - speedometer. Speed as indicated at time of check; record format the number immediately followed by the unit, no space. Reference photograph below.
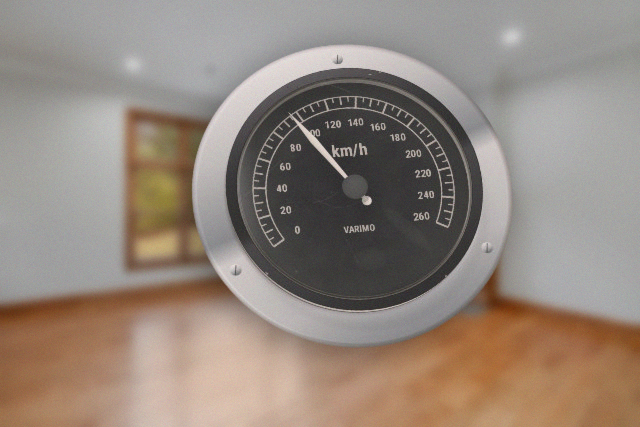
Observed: 95km/h
